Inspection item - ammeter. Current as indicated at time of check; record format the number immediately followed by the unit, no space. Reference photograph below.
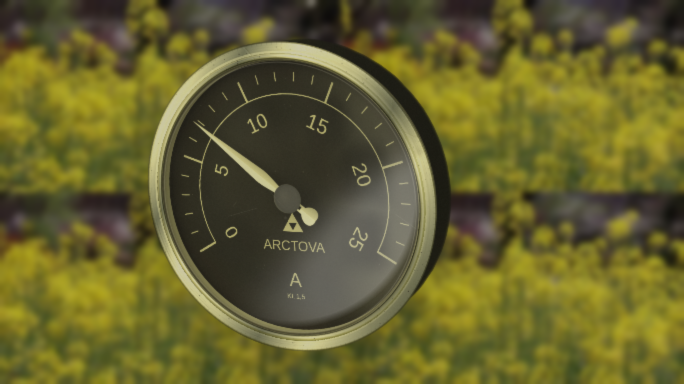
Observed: 7A
